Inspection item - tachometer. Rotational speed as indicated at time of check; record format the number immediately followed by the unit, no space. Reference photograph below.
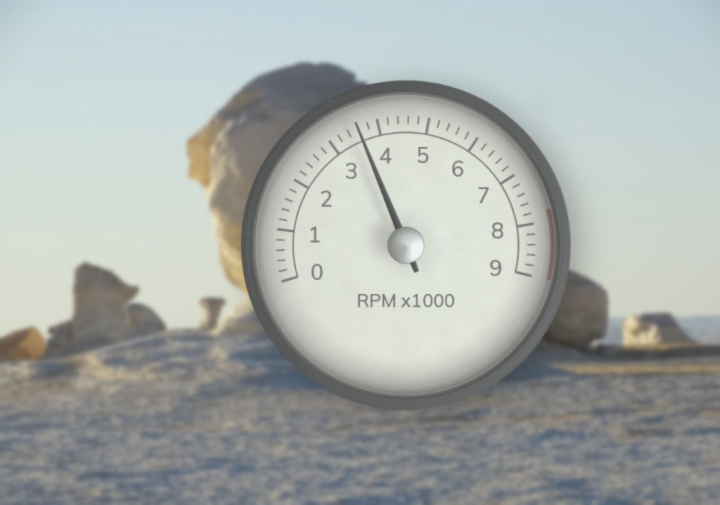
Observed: 3600rpm
